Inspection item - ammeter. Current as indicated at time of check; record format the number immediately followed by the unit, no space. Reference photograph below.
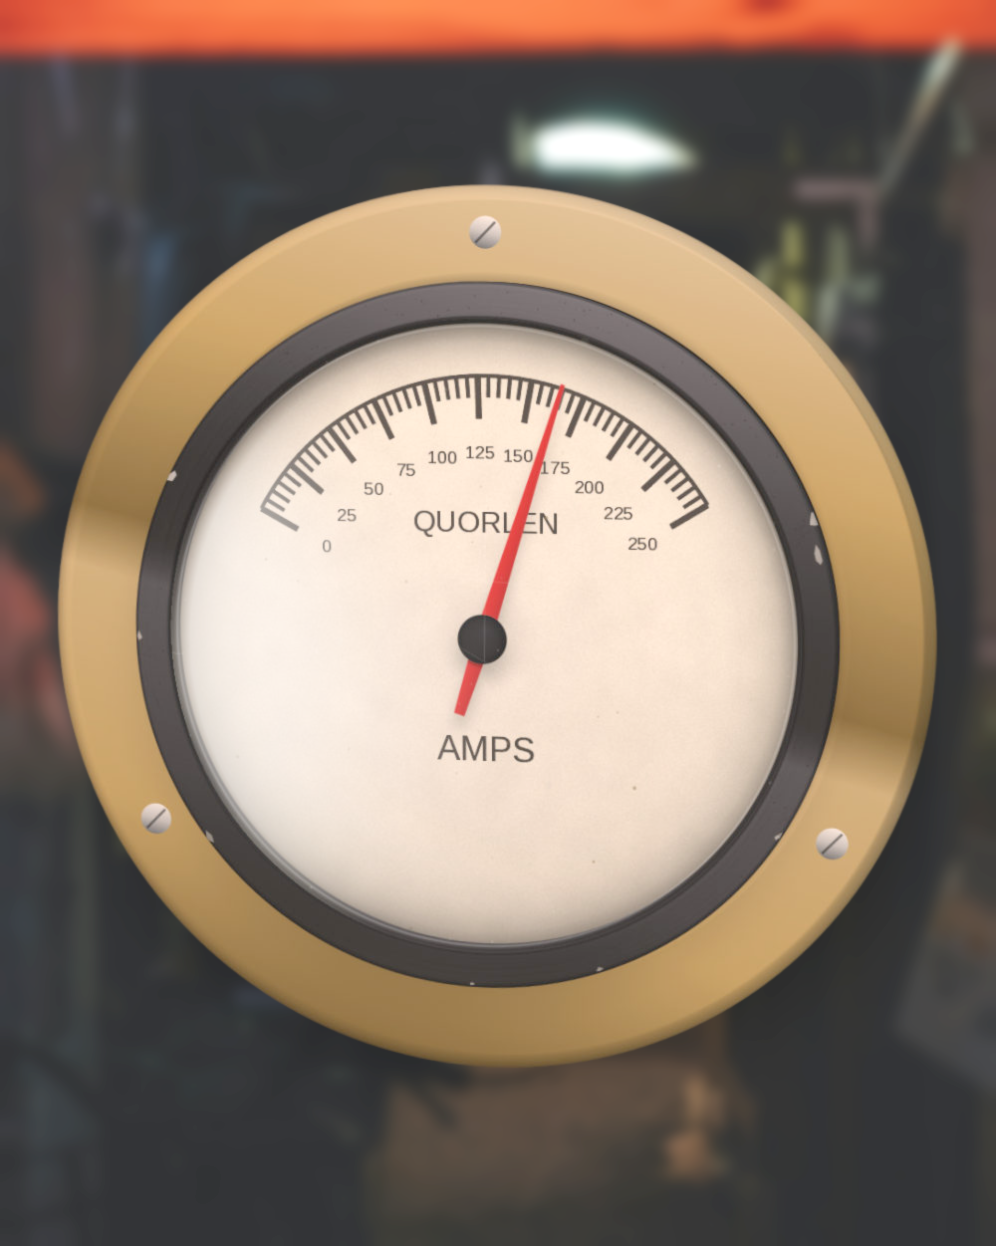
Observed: 165A
